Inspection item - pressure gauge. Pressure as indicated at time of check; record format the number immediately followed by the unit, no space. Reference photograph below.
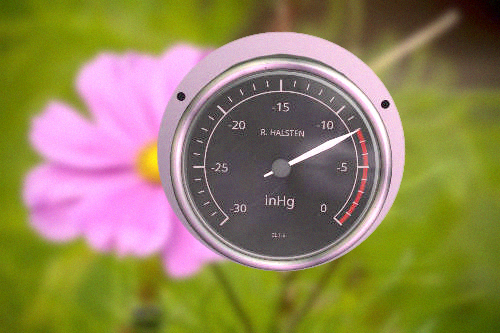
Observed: -8inHg
